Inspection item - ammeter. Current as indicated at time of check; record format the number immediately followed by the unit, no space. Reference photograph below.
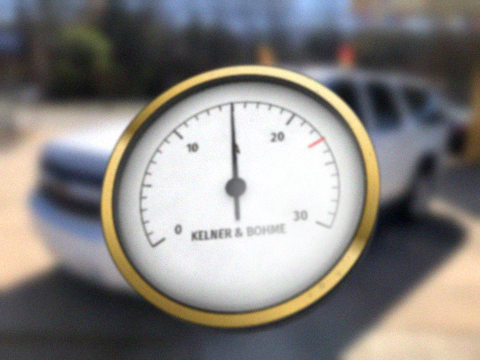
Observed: 15A
